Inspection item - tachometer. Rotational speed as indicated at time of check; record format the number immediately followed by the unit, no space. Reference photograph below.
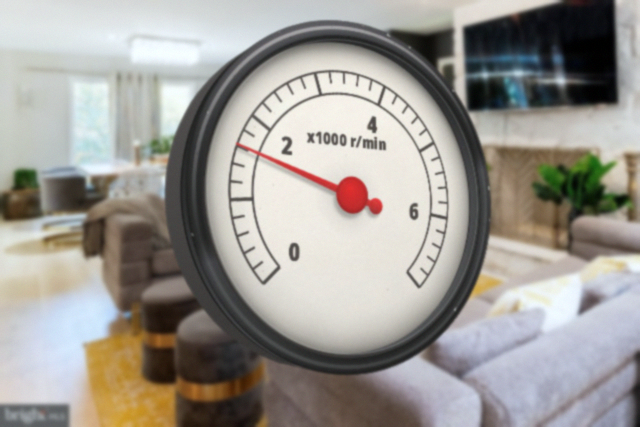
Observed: 1600rpm
